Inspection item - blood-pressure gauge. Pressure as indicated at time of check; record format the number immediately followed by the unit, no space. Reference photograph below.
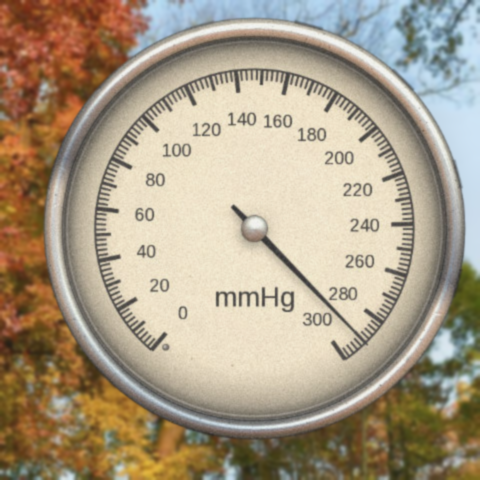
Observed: 290mmHg
